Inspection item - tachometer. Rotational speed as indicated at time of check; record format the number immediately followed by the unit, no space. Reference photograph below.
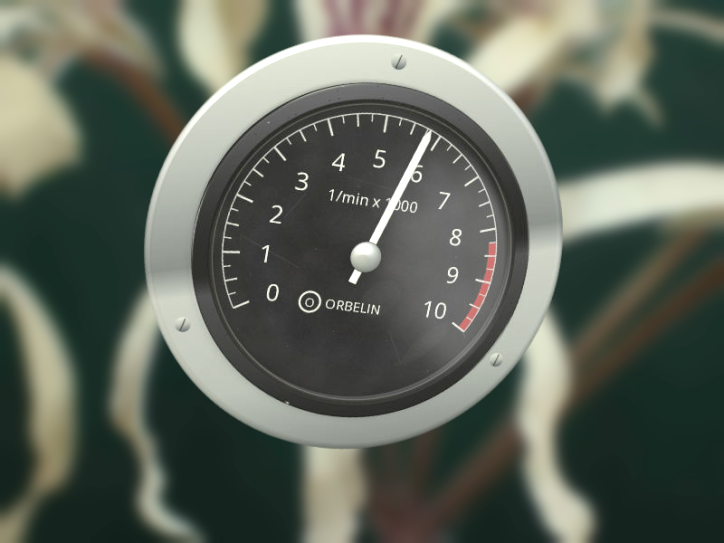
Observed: 5750rpm
